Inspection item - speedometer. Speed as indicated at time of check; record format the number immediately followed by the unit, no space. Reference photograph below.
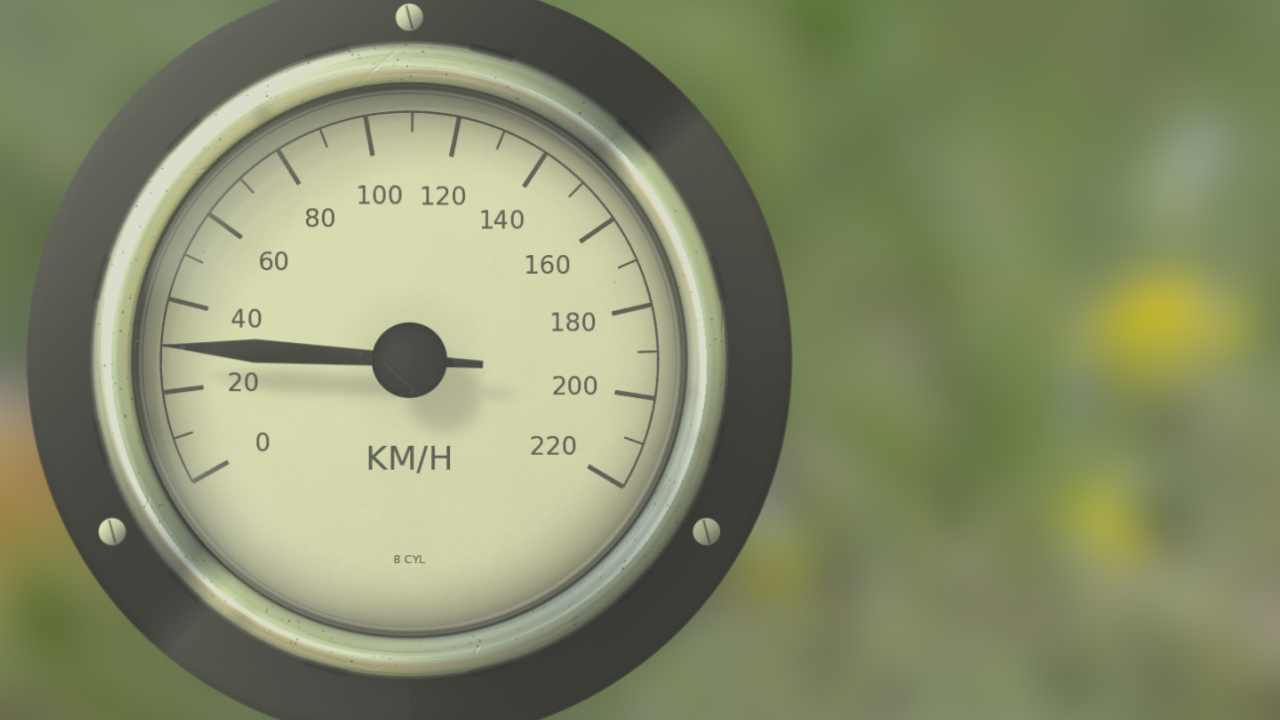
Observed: 30km/h
